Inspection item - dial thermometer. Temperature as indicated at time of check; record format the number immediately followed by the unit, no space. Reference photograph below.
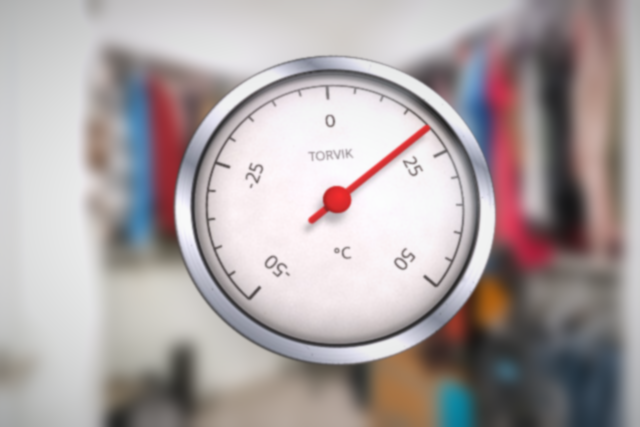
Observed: 20°C
